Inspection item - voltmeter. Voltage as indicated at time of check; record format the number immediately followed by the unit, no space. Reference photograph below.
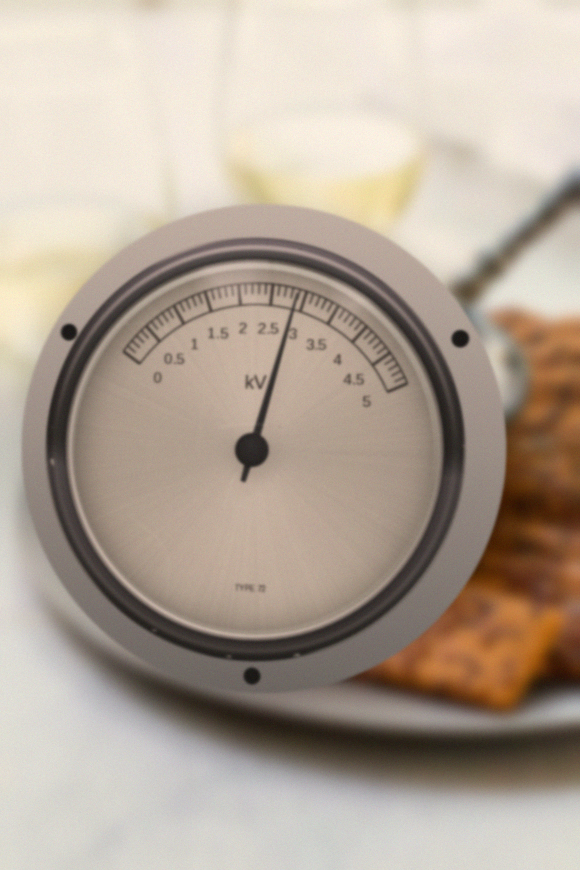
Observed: 2.9kV
